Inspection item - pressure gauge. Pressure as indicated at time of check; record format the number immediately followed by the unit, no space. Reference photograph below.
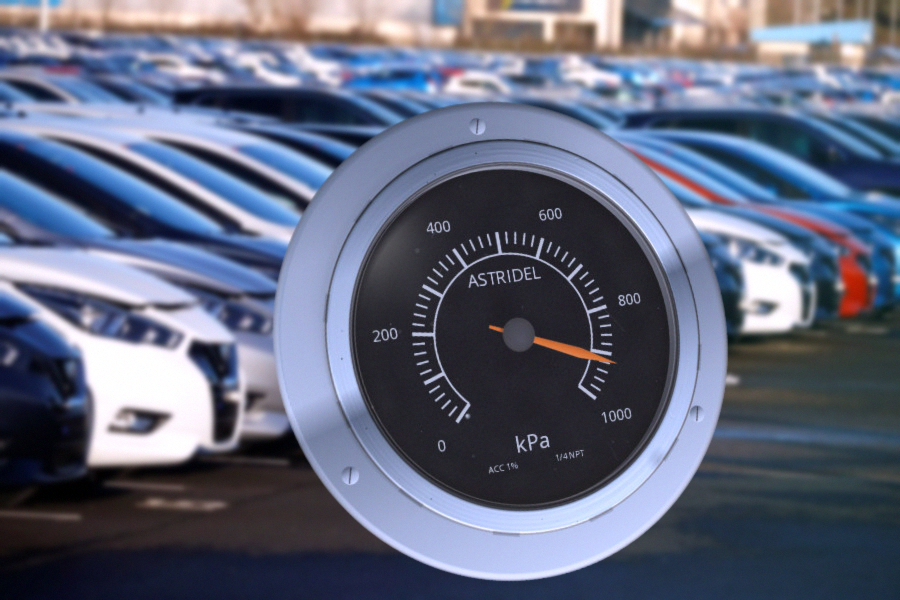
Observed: 920kPa
